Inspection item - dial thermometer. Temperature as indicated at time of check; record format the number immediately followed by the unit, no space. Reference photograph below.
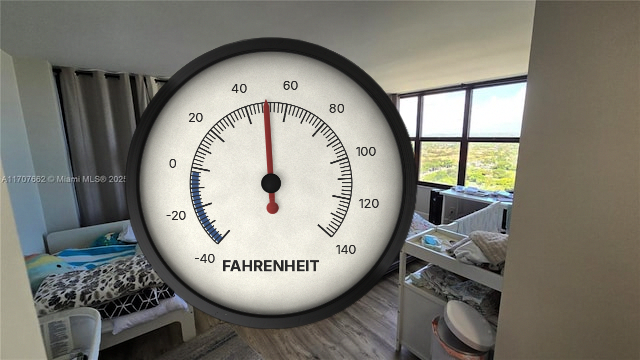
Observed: 50°F
